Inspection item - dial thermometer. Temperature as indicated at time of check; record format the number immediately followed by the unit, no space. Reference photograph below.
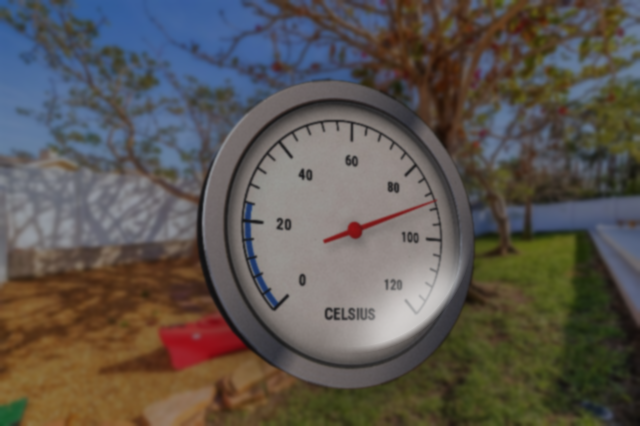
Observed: 90°C
